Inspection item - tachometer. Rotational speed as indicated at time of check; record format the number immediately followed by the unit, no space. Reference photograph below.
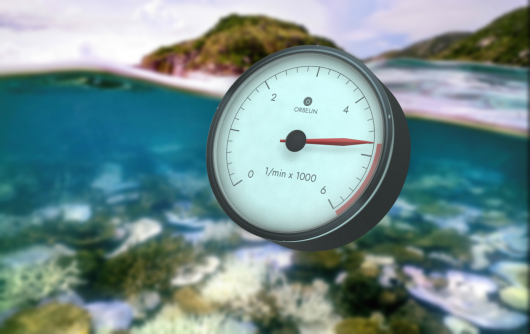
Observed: 4800rpm
